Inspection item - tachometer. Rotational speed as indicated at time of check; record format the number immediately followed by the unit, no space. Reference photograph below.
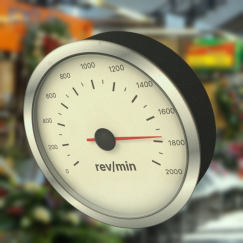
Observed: 1750rpm
